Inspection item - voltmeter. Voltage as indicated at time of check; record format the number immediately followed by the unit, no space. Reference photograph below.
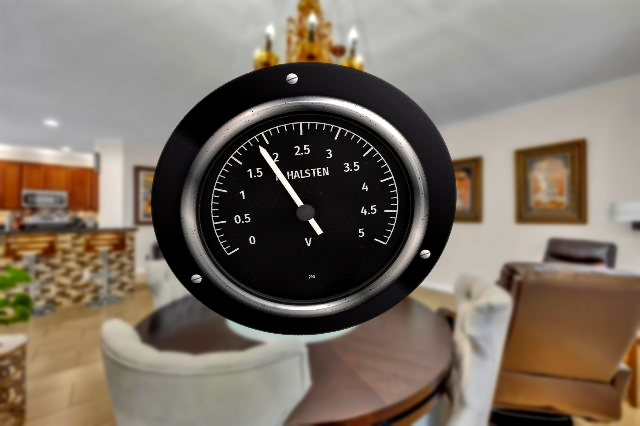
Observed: 1.9V
